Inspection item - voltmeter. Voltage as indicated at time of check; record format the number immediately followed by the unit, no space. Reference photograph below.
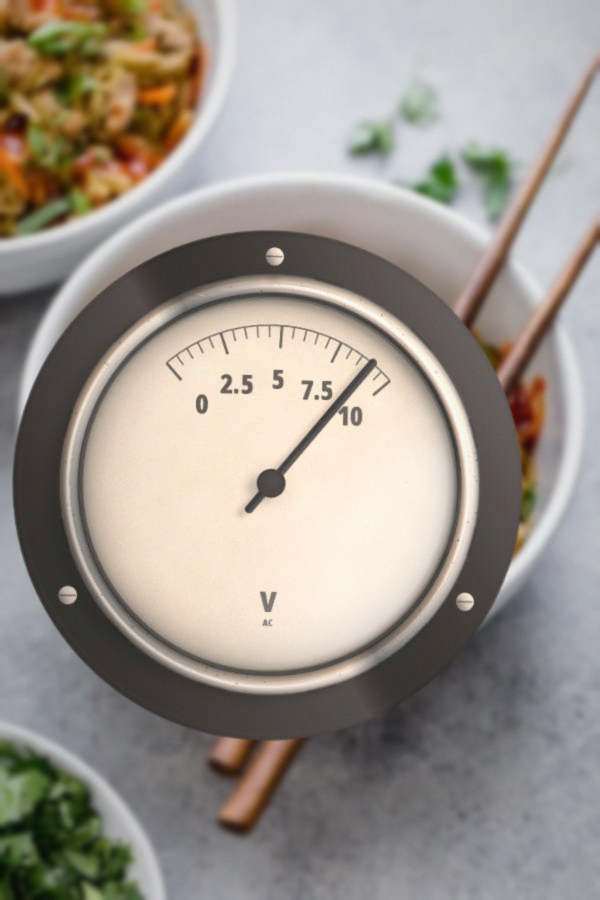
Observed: 9V
